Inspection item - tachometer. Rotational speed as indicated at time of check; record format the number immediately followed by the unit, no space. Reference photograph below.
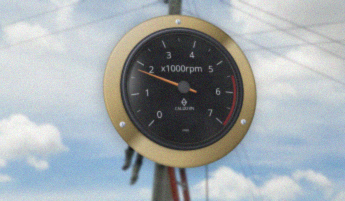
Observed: 1750rpm
